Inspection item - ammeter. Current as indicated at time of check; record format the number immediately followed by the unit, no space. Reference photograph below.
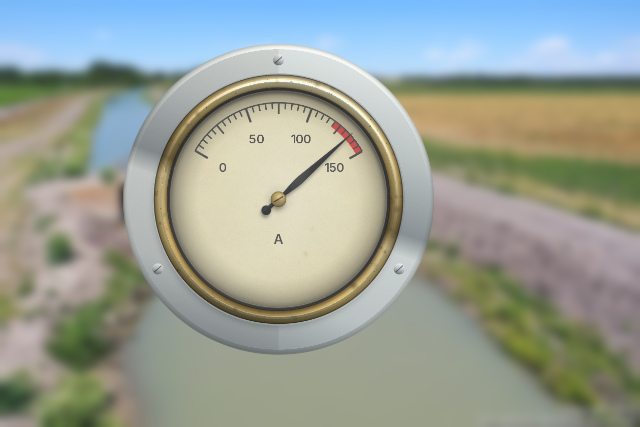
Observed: 135A
